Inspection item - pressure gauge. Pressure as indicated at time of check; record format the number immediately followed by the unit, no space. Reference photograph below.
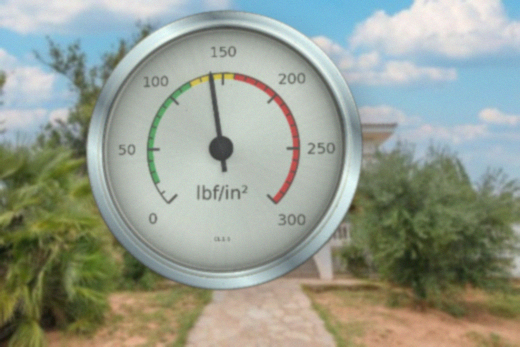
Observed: 140psi
